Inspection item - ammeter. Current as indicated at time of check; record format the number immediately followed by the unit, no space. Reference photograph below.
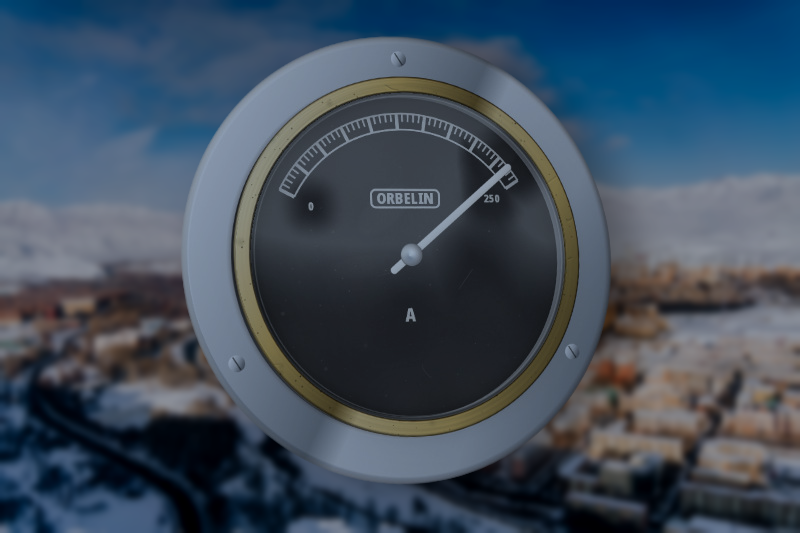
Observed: 235A
